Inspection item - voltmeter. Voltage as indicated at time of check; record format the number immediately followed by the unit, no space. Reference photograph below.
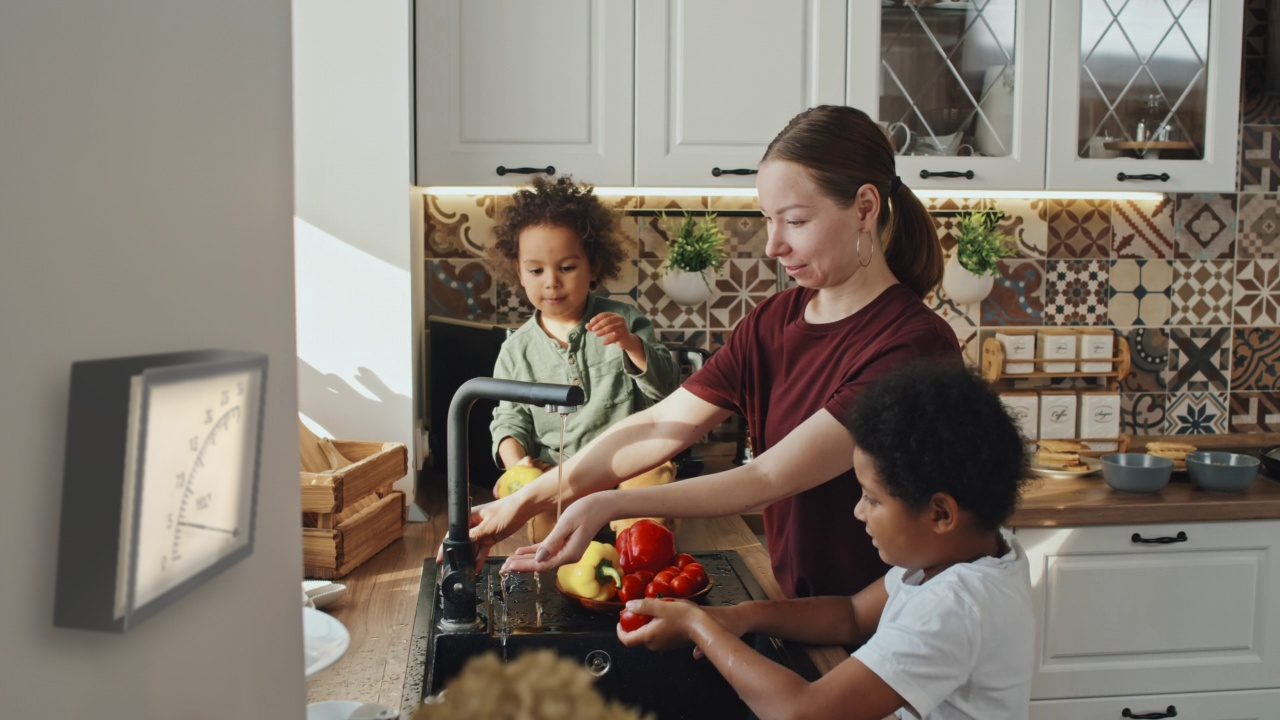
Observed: 5V
